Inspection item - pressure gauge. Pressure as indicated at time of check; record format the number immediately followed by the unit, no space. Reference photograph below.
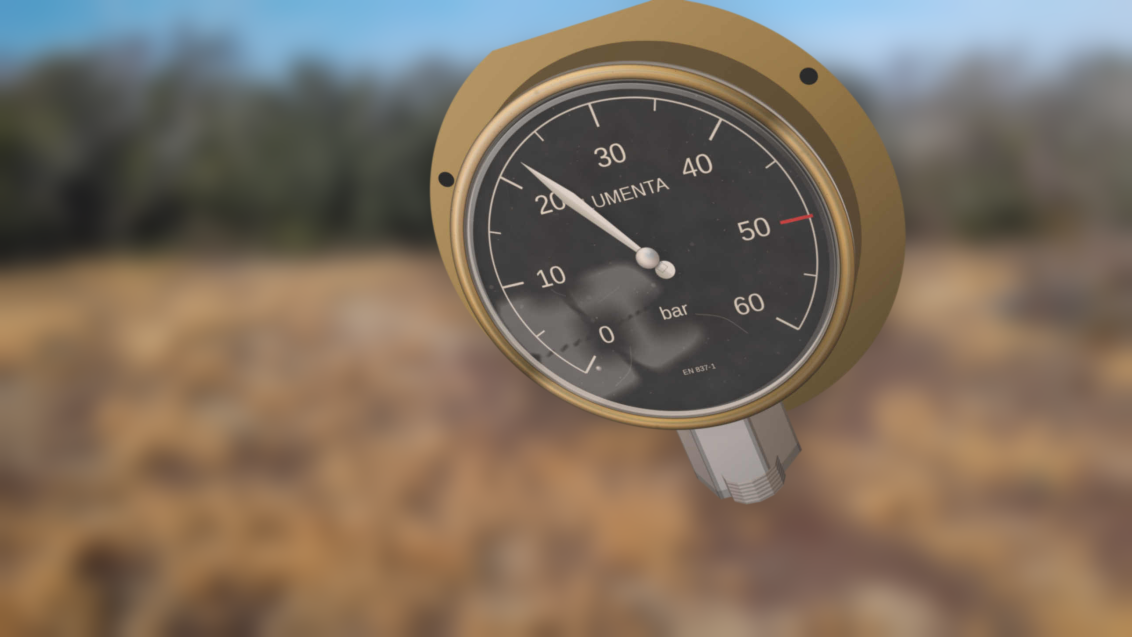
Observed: 22.5bar
